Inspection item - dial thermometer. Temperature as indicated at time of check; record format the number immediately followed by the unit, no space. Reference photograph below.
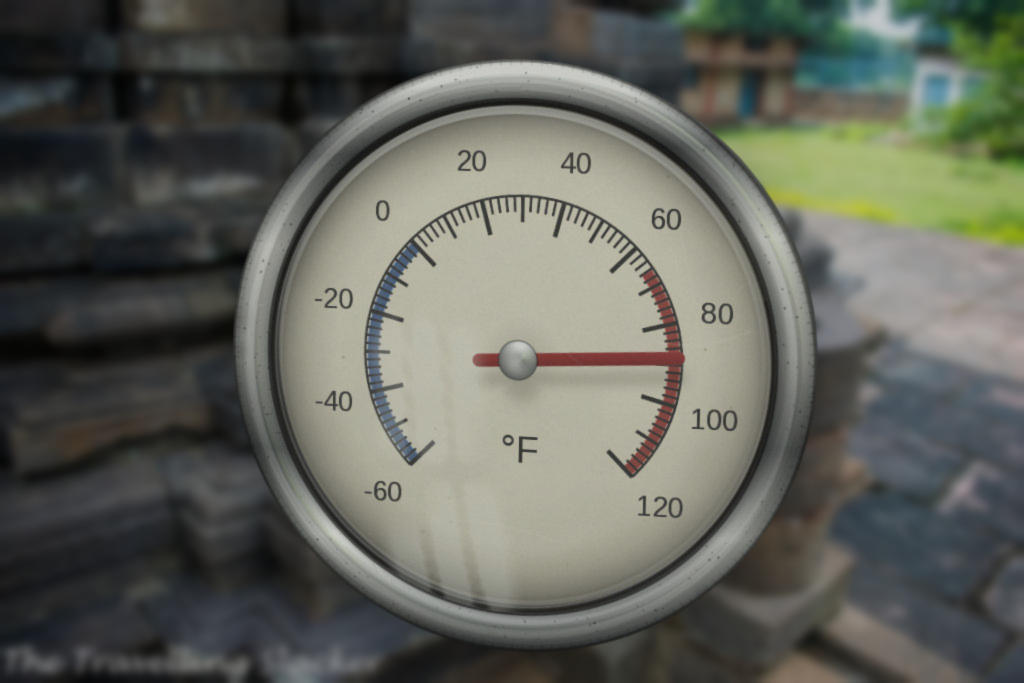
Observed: 88°F
